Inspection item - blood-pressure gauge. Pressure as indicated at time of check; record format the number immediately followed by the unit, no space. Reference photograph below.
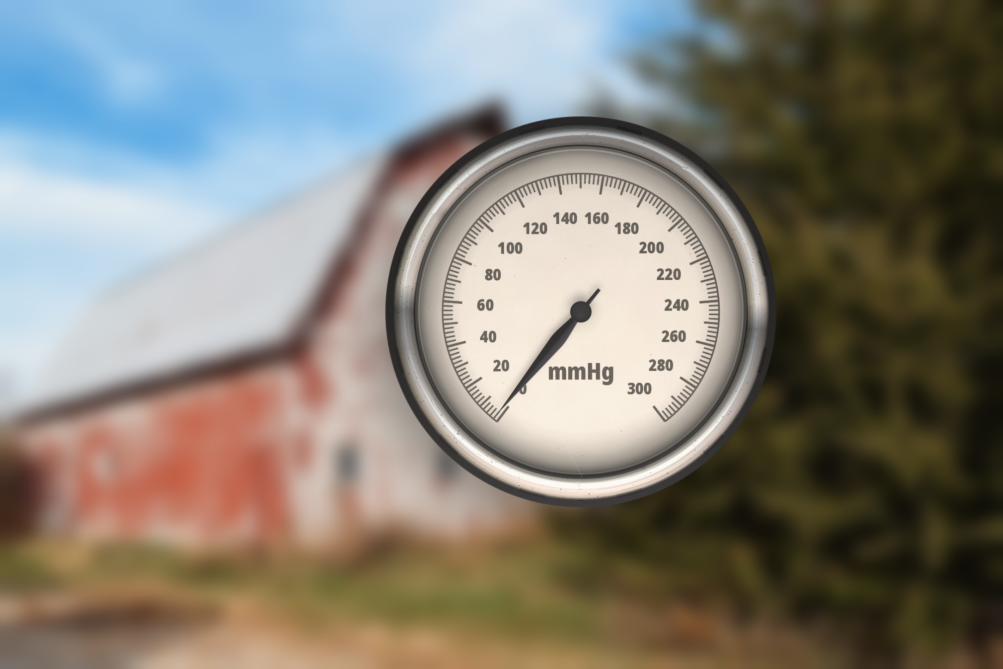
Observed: 2mmHg
